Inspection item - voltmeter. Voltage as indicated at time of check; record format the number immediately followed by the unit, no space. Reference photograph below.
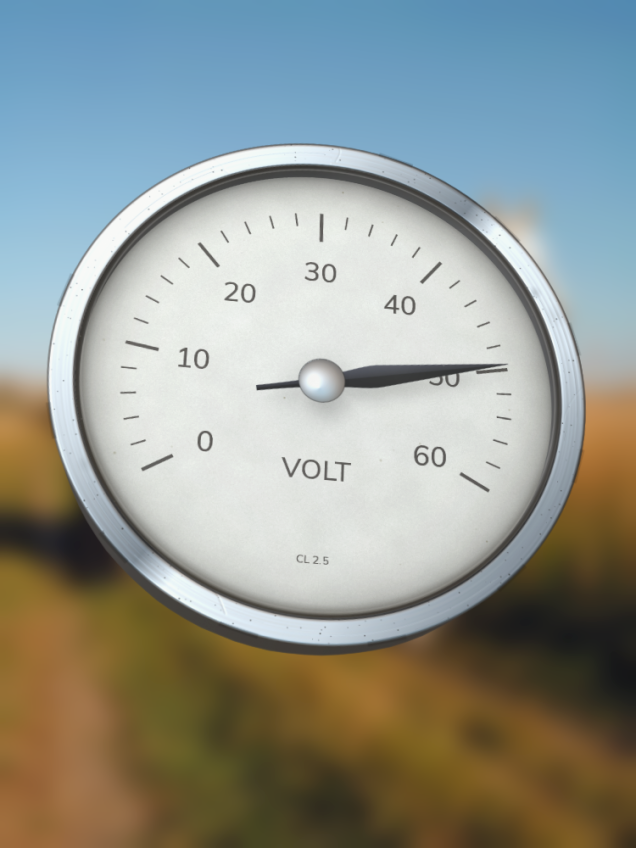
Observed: 50V
